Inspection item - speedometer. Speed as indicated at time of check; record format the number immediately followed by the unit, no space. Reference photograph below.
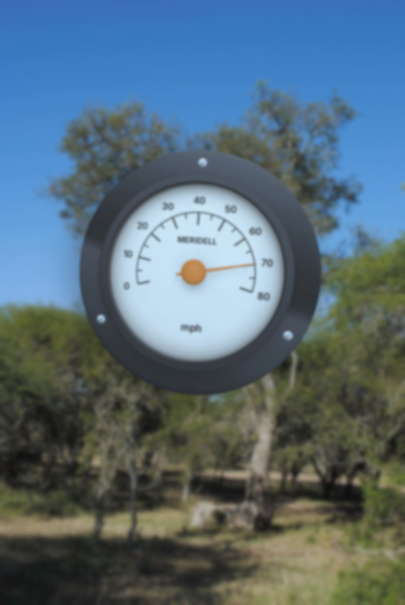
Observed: 70mph
